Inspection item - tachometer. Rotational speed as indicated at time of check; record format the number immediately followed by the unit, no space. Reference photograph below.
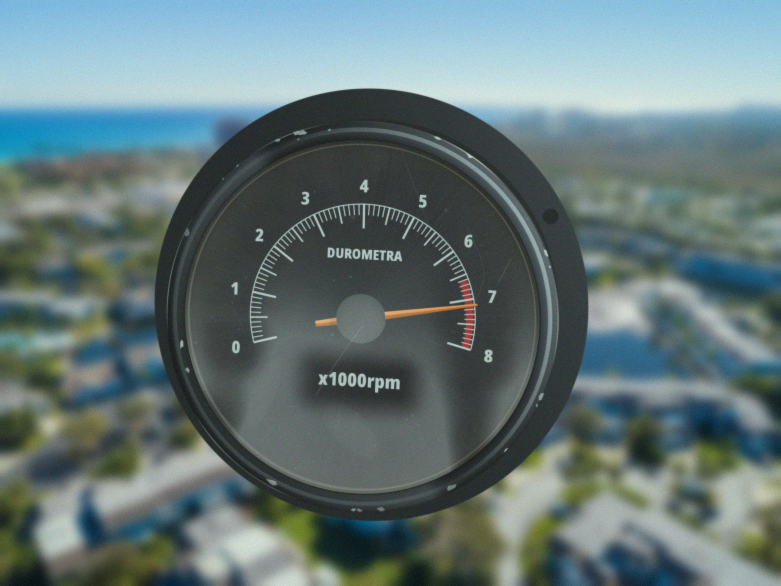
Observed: 7100rpm
